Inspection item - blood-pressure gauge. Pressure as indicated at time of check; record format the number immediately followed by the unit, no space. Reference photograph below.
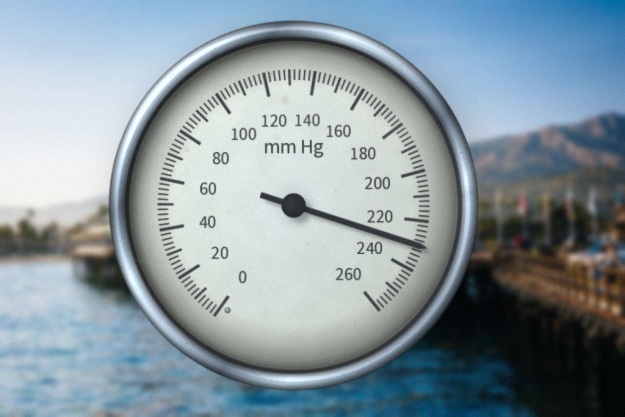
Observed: 230mmHg
